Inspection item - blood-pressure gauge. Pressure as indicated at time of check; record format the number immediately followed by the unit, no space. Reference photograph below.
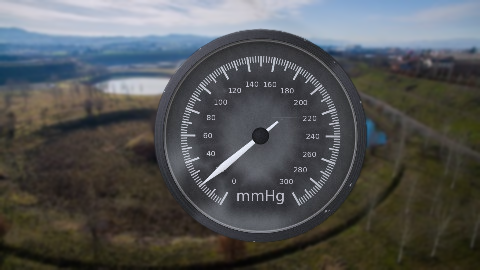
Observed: 20mmHg
